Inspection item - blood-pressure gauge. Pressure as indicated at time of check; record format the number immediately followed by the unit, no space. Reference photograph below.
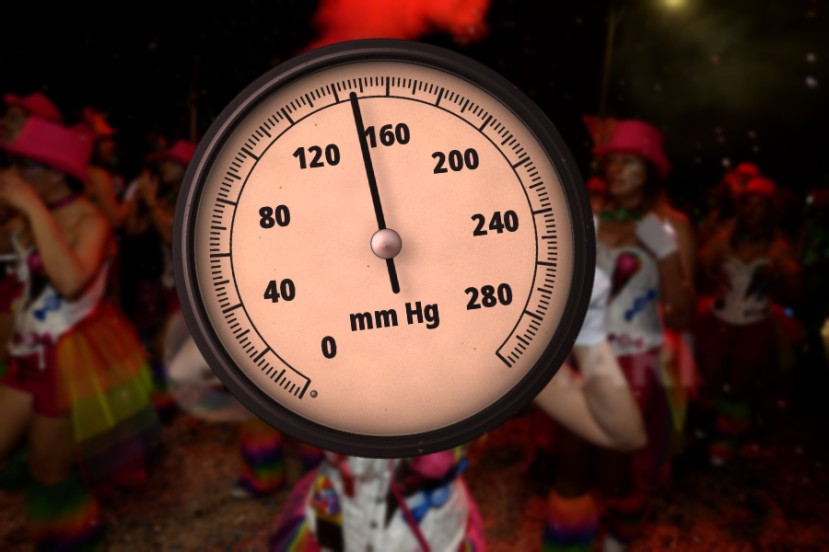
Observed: 146mmHg
